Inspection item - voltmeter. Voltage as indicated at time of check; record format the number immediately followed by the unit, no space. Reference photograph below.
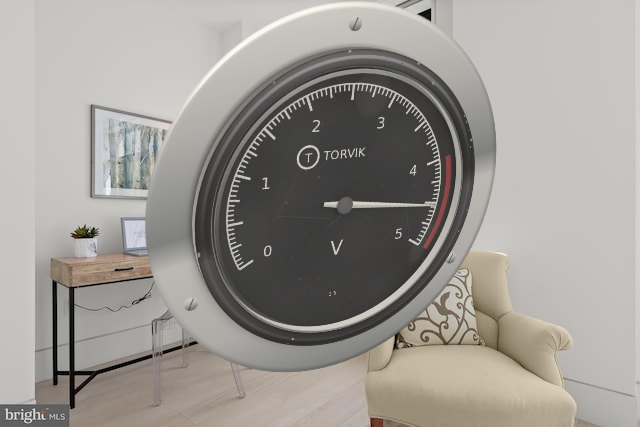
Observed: 4.5V
